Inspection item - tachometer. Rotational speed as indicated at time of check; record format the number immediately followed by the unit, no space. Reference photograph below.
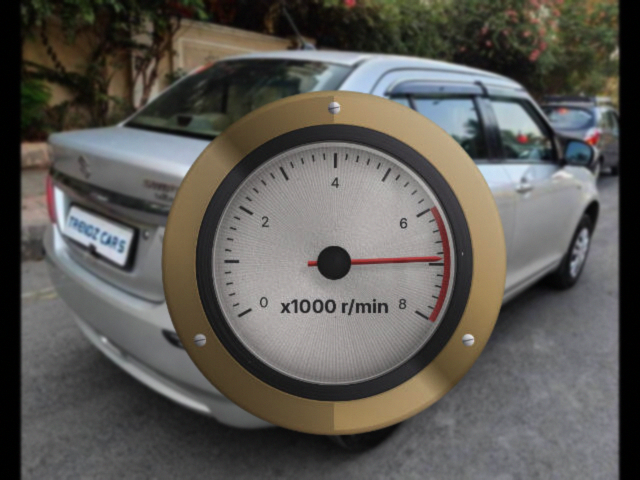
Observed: 6900rpm
